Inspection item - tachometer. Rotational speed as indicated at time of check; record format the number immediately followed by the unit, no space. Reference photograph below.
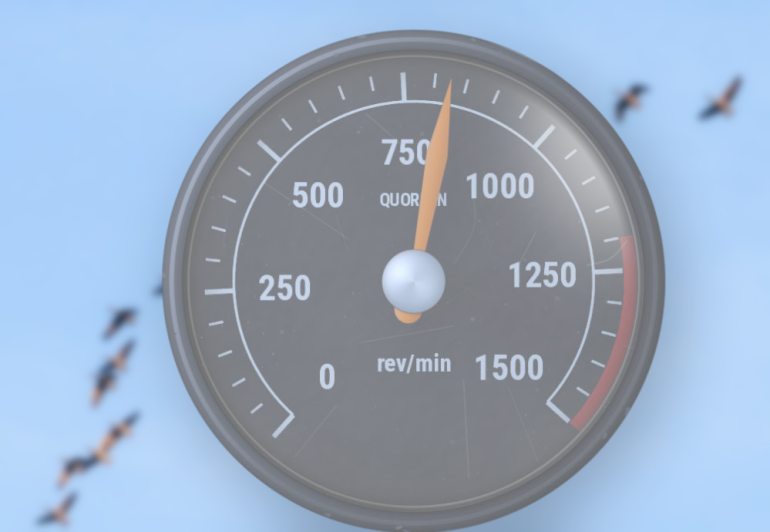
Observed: 825rpm
